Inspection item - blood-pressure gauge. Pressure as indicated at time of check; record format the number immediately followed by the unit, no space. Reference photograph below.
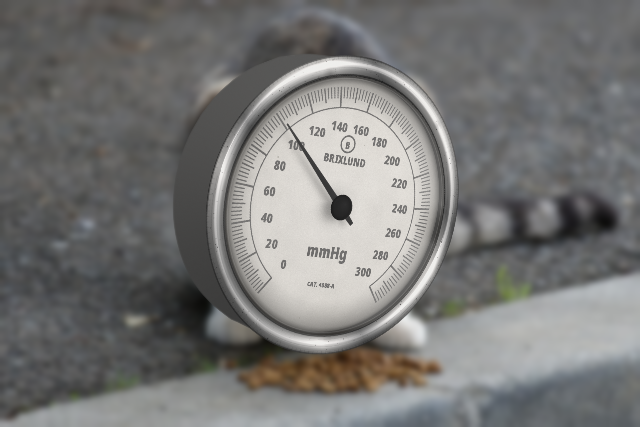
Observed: 100mmHg
